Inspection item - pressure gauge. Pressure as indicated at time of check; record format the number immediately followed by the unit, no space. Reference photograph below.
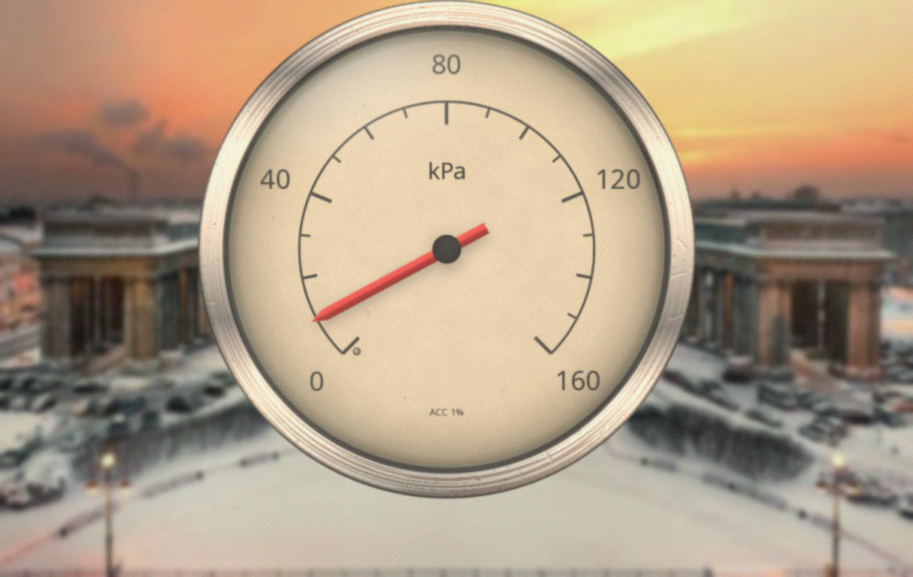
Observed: 10kPa
